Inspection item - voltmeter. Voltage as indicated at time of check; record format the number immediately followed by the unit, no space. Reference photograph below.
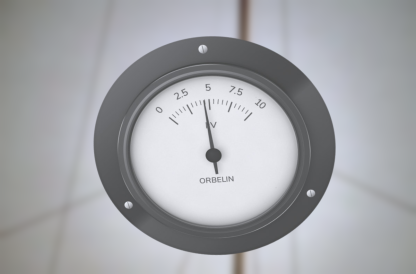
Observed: 4.5kV
